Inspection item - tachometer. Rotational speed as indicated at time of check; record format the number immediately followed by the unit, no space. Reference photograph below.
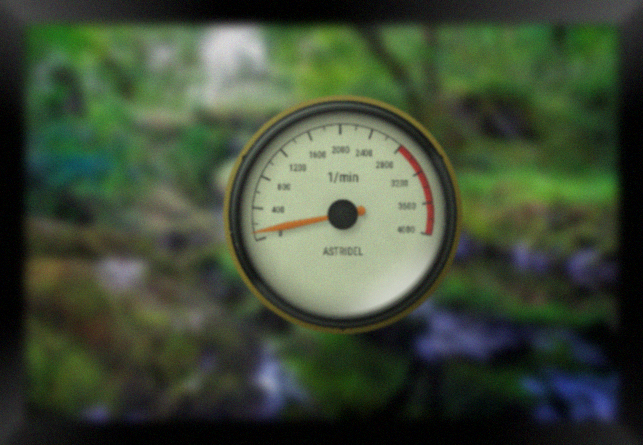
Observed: 100rpm
